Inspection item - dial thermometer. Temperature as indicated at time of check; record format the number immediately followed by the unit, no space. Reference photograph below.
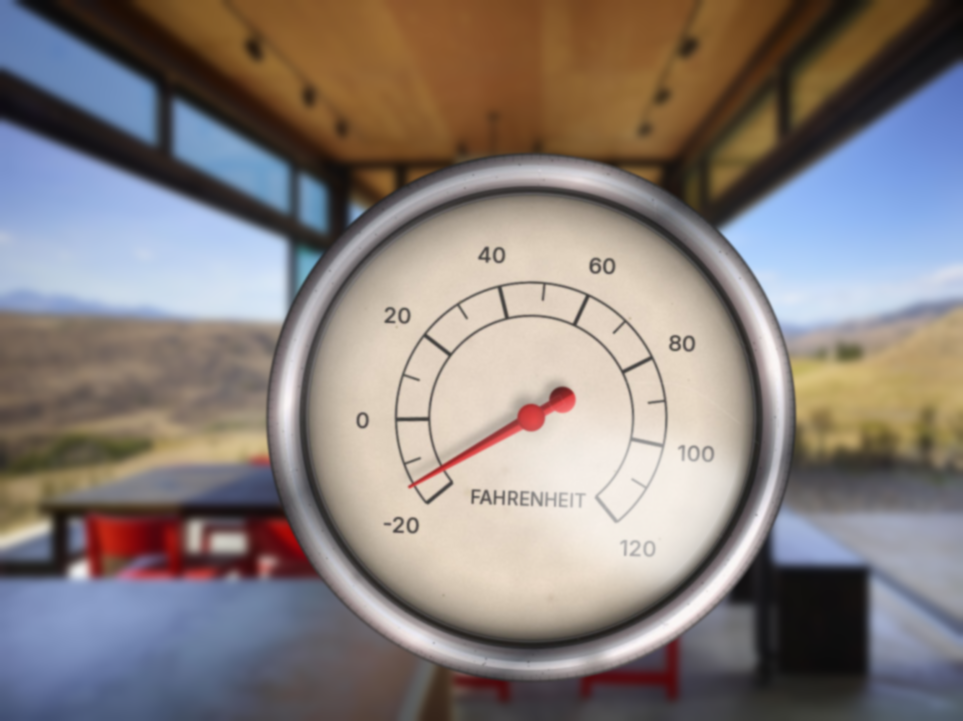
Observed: -15°F
